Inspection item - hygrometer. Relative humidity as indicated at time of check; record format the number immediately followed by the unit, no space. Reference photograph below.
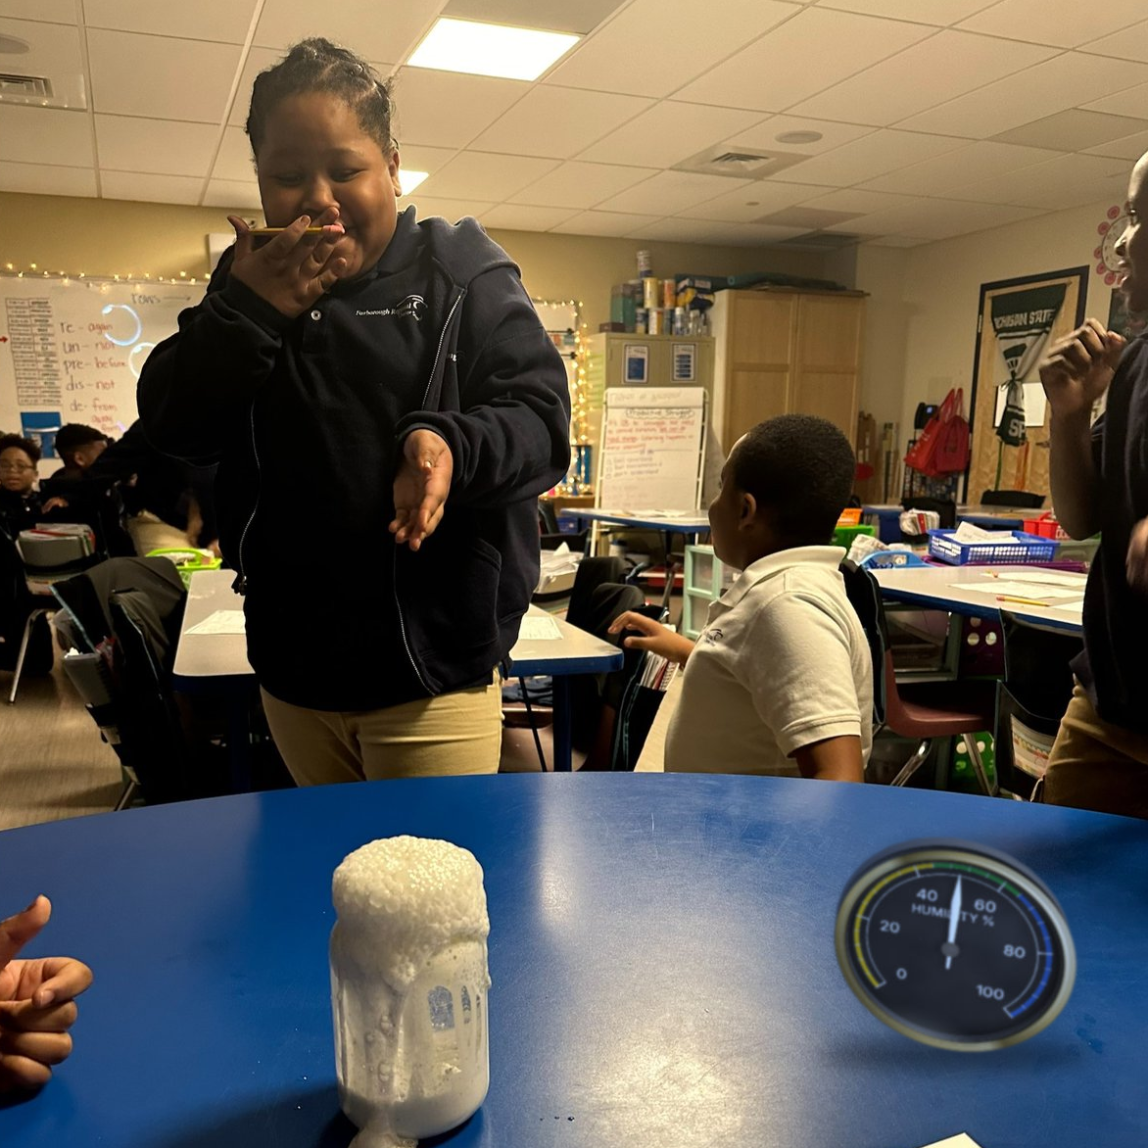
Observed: 50%
